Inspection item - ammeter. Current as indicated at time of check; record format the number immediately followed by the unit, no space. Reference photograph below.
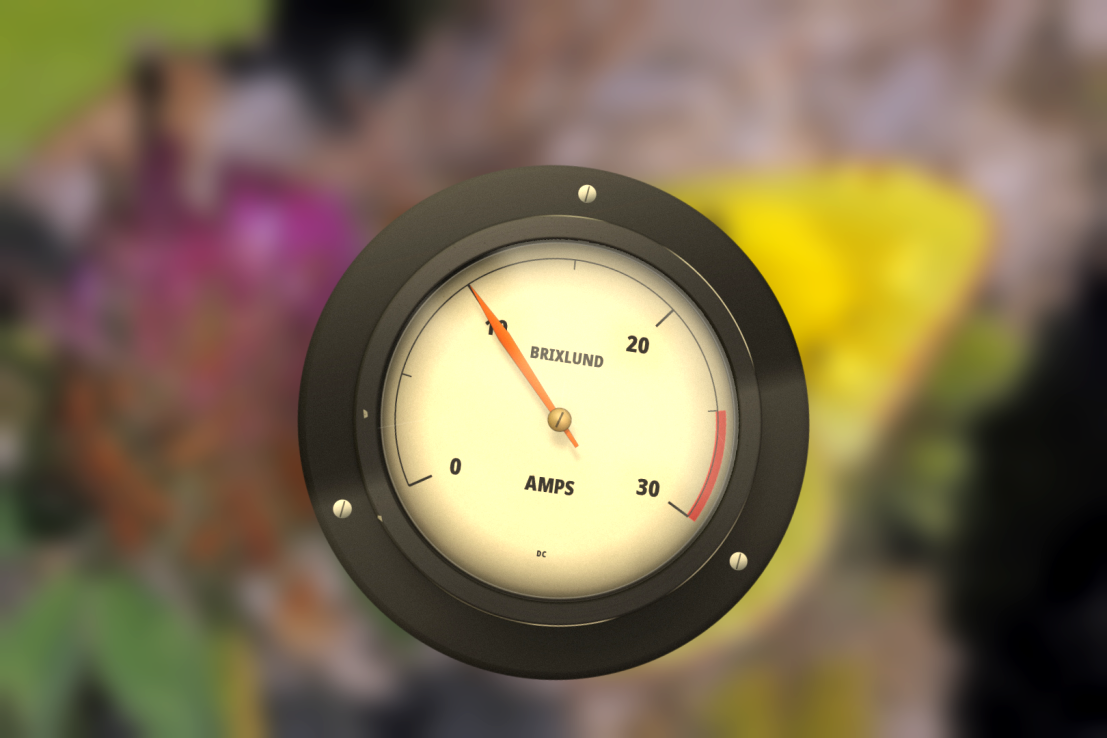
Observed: 10A
